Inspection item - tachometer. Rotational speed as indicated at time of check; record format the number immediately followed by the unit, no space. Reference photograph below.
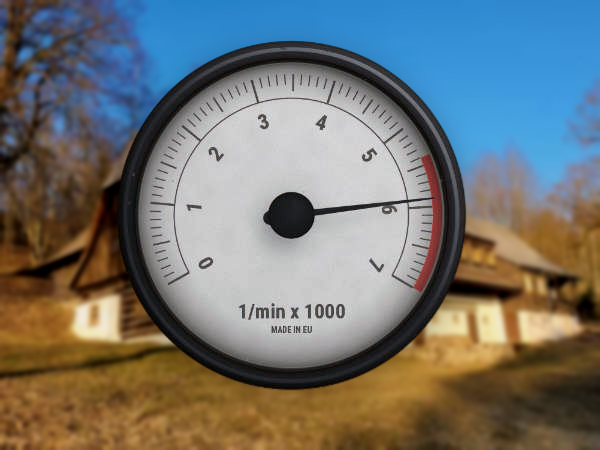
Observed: 5900rpm
